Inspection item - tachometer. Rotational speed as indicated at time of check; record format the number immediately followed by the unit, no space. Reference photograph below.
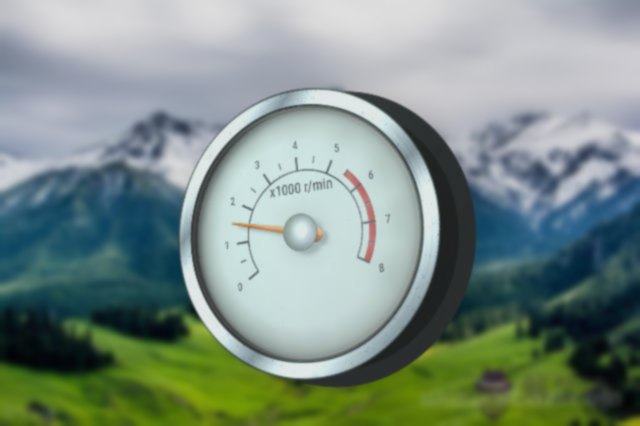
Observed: 1500rpm
